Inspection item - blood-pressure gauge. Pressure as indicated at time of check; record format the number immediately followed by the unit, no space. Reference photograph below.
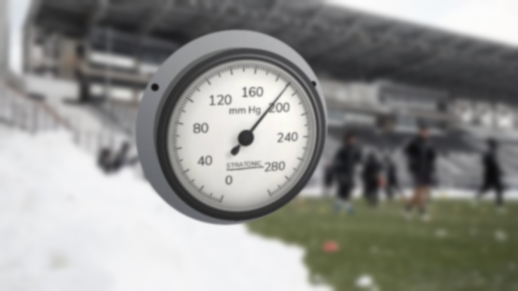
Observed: 190mmHg
